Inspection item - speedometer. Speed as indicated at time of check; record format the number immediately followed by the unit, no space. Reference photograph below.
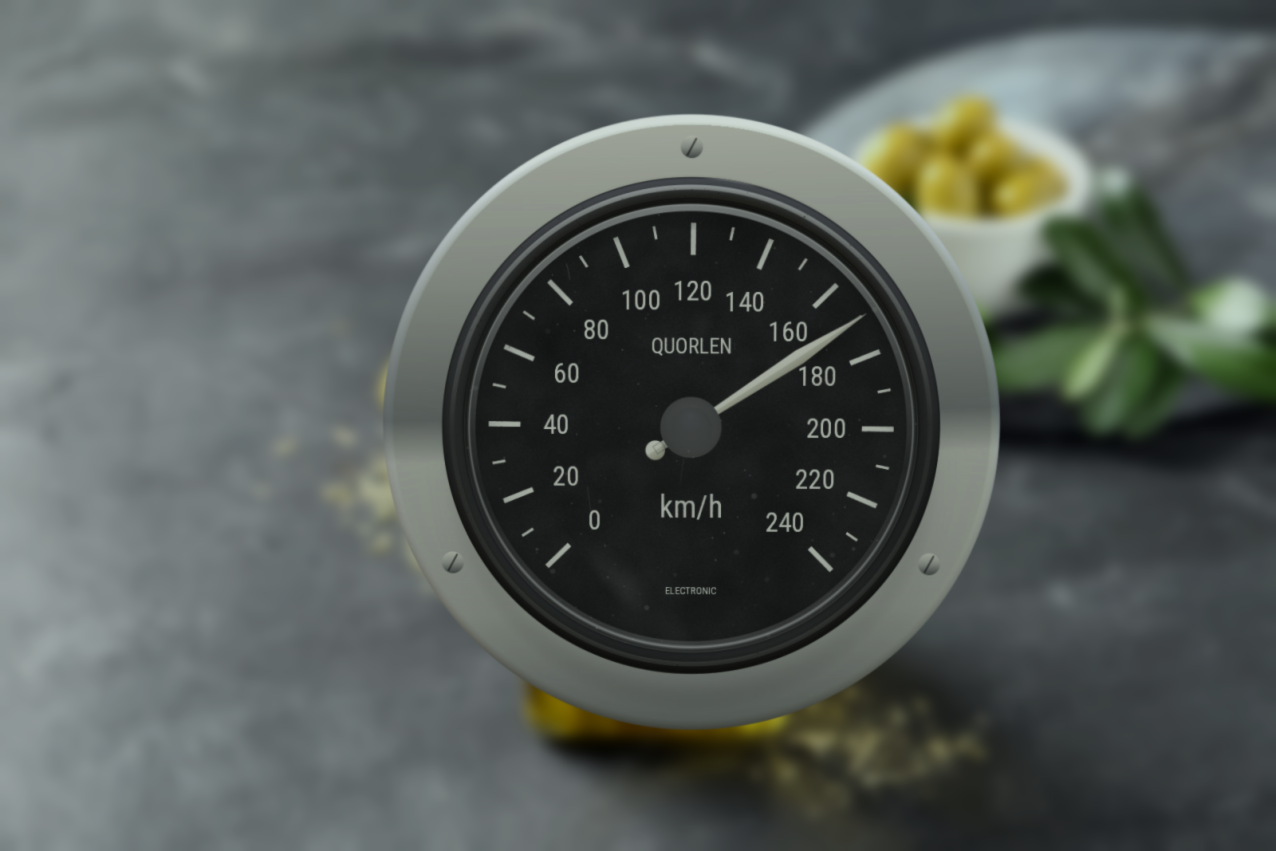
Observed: 170km/h
